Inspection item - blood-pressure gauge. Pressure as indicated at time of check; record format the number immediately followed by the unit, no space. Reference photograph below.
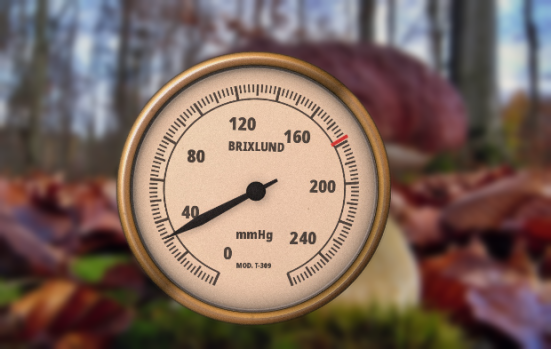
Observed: 32mmHg
